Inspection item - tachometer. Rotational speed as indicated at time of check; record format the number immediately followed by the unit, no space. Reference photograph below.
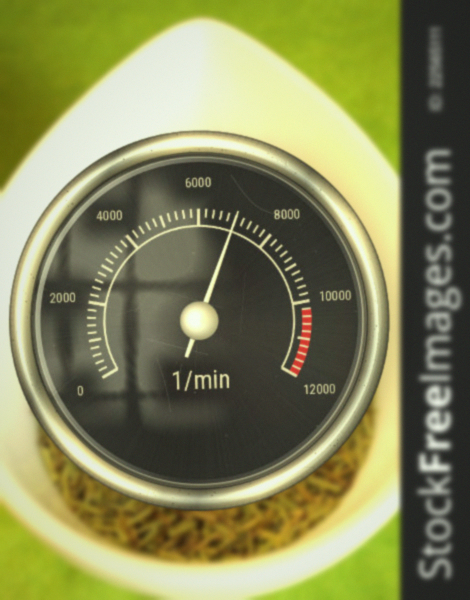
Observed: 7000rpm
